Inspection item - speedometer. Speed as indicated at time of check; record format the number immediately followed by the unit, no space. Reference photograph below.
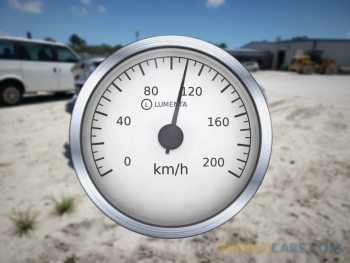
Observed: 110km/h
